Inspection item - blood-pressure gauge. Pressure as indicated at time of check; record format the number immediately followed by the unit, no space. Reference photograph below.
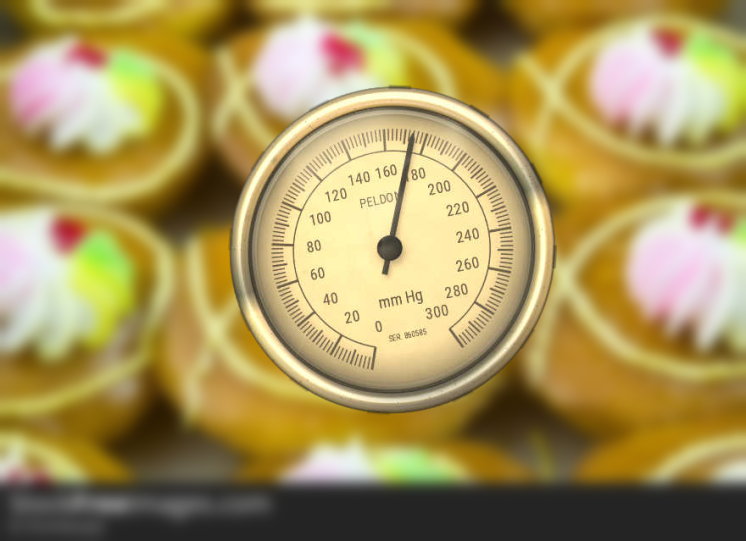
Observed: 174mmHg
